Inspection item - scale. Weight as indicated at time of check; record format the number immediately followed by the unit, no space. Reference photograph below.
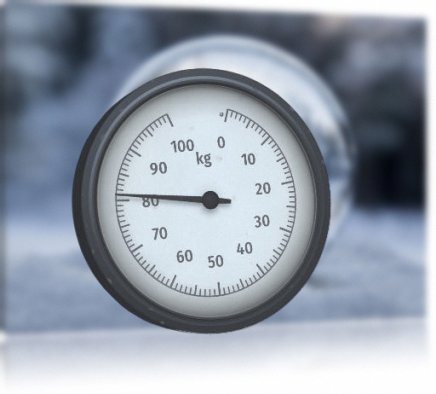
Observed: 81kg
